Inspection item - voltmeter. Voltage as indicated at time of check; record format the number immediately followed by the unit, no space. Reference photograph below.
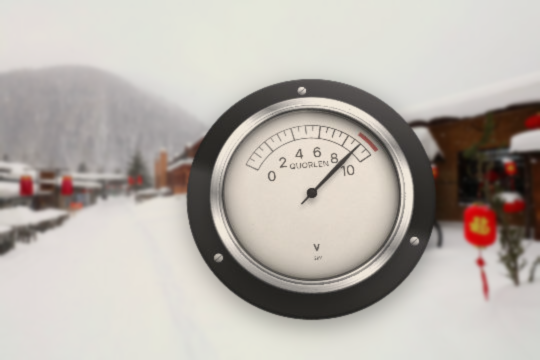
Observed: 9V
